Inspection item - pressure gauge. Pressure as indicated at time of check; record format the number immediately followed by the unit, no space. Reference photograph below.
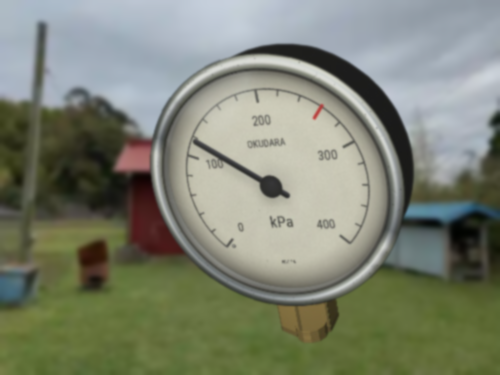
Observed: 120kPa
